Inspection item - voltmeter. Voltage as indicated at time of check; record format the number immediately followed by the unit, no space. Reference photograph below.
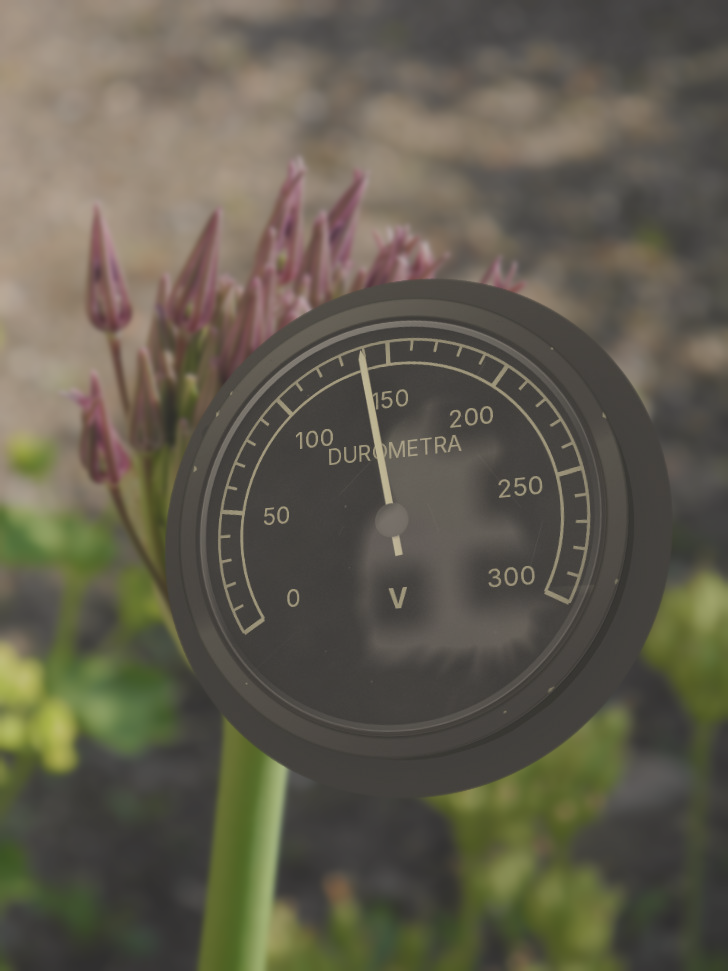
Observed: 140V
